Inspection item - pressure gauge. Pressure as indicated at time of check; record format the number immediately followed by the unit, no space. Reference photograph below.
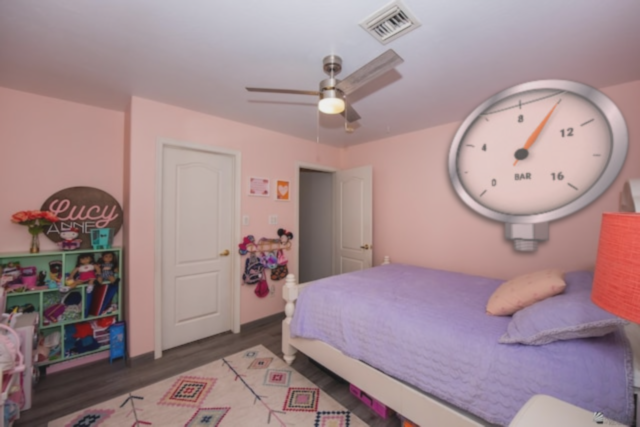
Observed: 10bar
